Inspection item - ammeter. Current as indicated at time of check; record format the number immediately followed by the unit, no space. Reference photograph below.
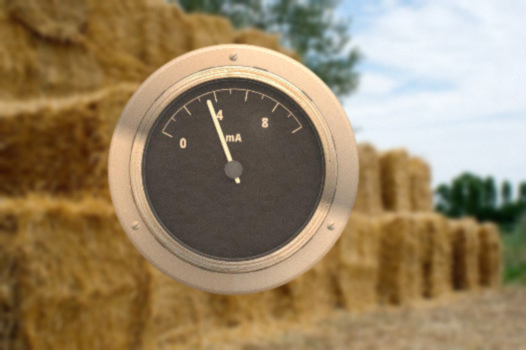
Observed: 3.5mA
